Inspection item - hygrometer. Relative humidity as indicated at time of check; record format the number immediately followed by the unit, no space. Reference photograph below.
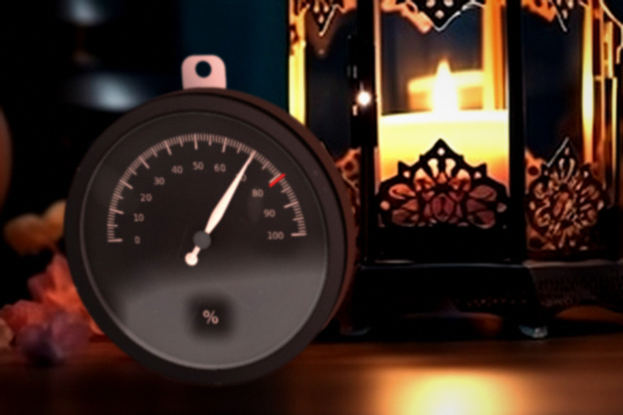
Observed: 70%
